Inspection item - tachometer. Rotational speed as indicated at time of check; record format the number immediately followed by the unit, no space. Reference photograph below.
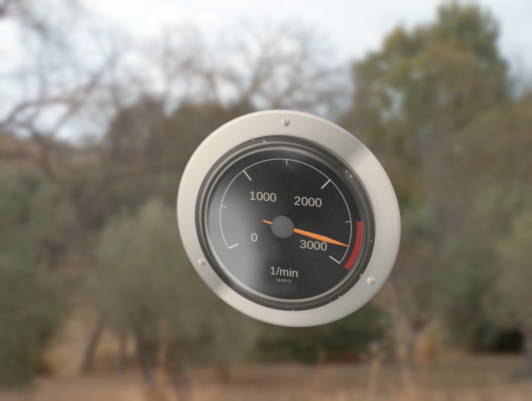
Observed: 2750rpm
